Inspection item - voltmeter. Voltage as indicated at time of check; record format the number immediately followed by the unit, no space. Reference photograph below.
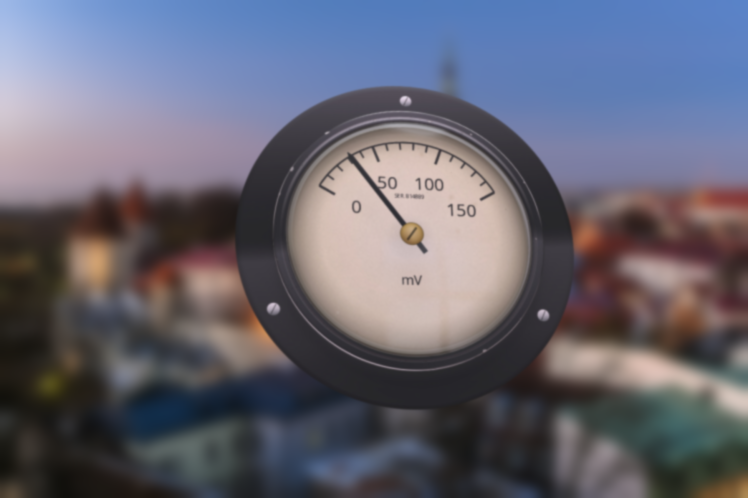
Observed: 30mV
